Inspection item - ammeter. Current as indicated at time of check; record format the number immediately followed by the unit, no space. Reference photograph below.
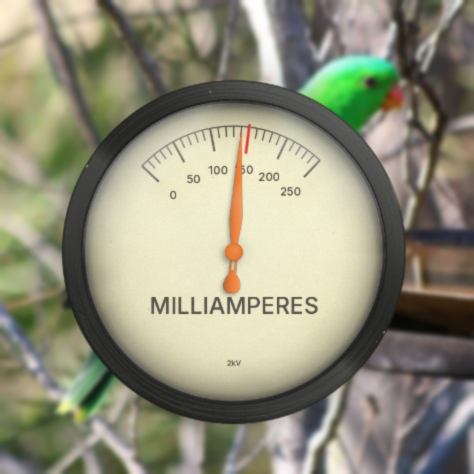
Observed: 140mA
